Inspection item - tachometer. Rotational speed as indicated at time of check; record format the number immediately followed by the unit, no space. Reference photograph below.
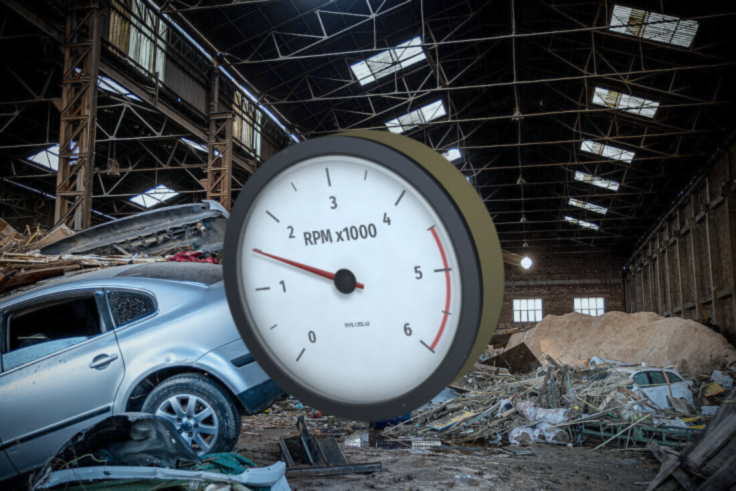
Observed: 1500rpm
